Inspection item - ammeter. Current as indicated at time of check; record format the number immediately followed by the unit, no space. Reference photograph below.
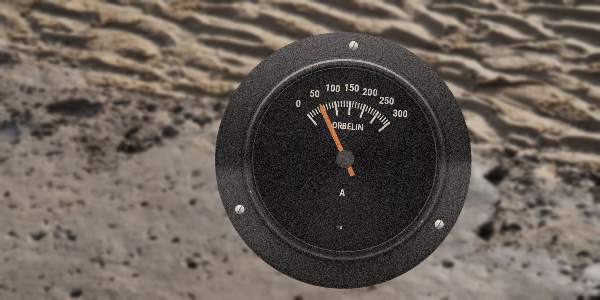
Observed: 50A
